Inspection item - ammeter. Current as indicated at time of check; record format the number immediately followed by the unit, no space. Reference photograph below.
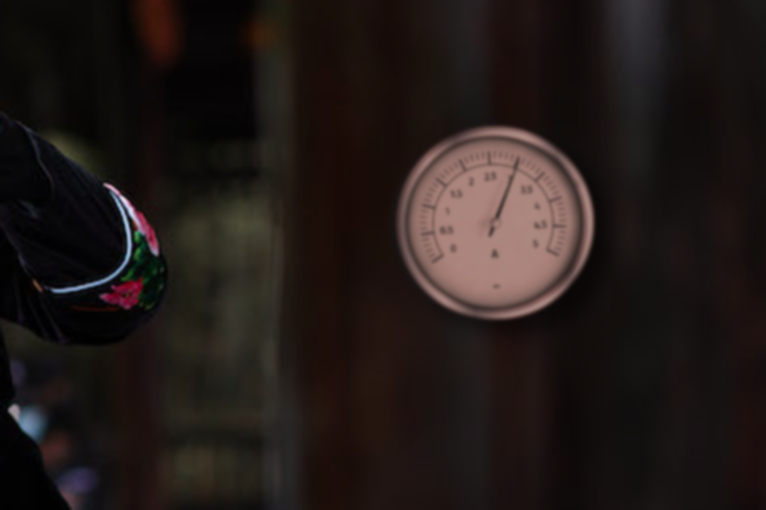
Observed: 3A
